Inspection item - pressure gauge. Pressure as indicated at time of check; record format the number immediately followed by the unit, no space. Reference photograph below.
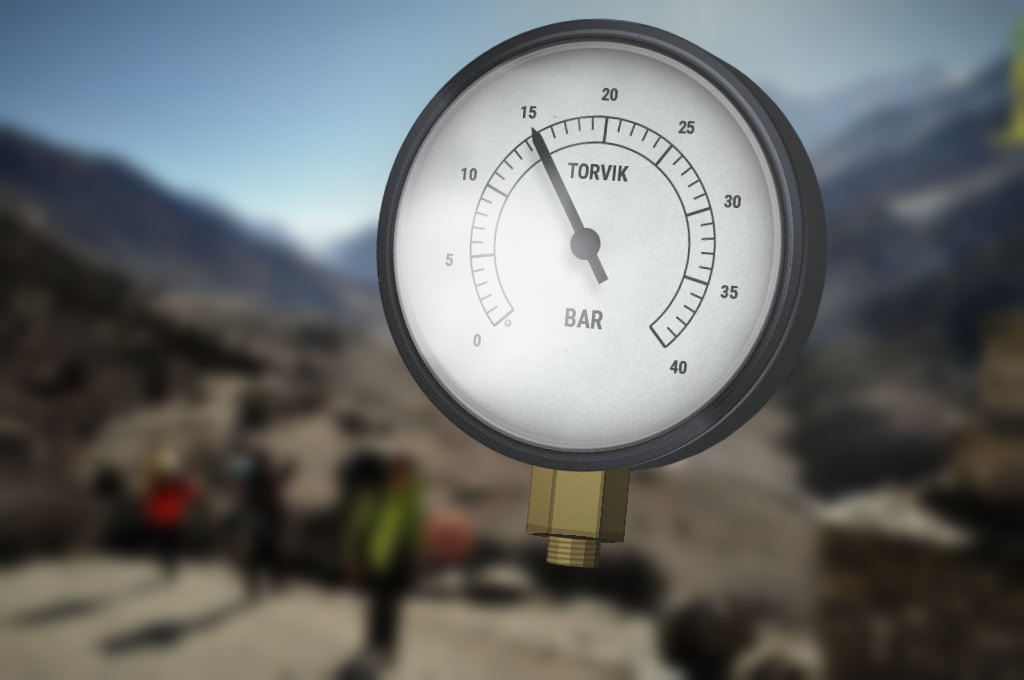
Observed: 15bar
